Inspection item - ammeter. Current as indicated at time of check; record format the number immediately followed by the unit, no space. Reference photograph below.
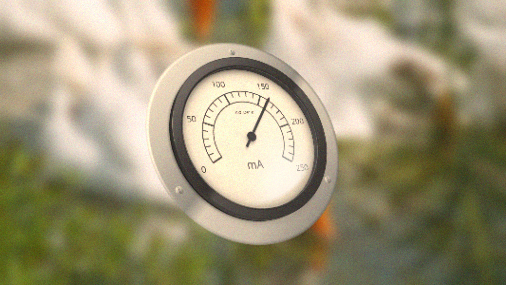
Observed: 160mA
